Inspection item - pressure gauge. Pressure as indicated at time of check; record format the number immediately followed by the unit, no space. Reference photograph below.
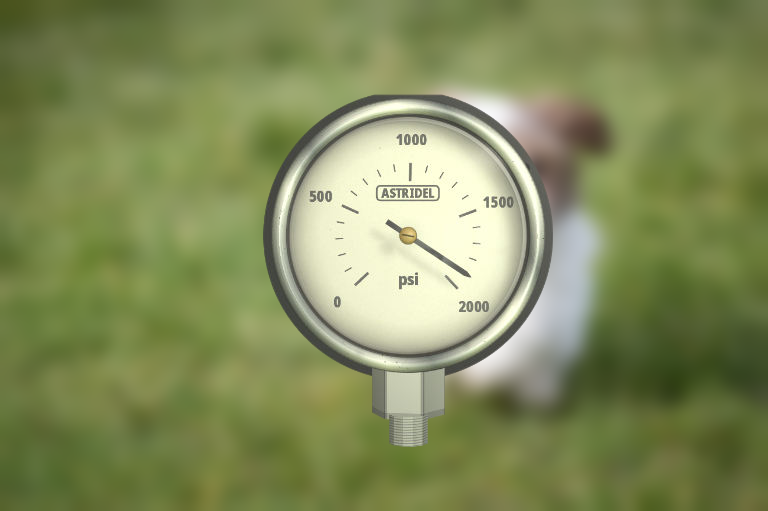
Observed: 1900psi
